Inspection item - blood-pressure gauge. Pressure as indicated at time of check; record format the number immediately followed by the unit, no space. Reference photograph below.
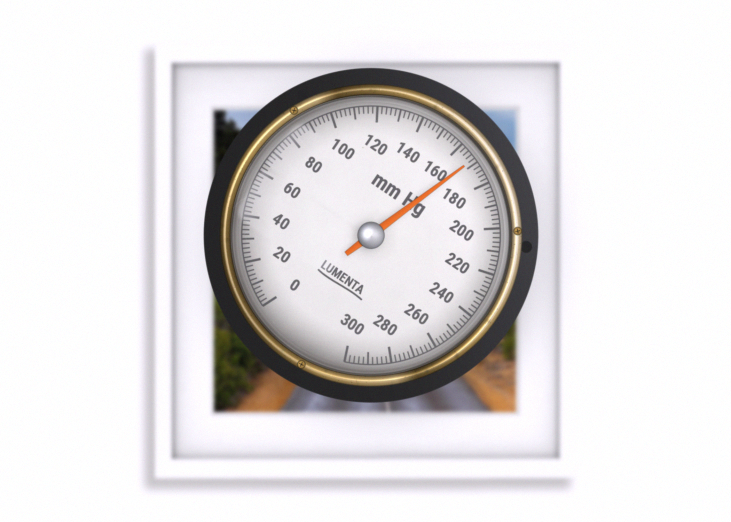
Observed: 168mmHg
